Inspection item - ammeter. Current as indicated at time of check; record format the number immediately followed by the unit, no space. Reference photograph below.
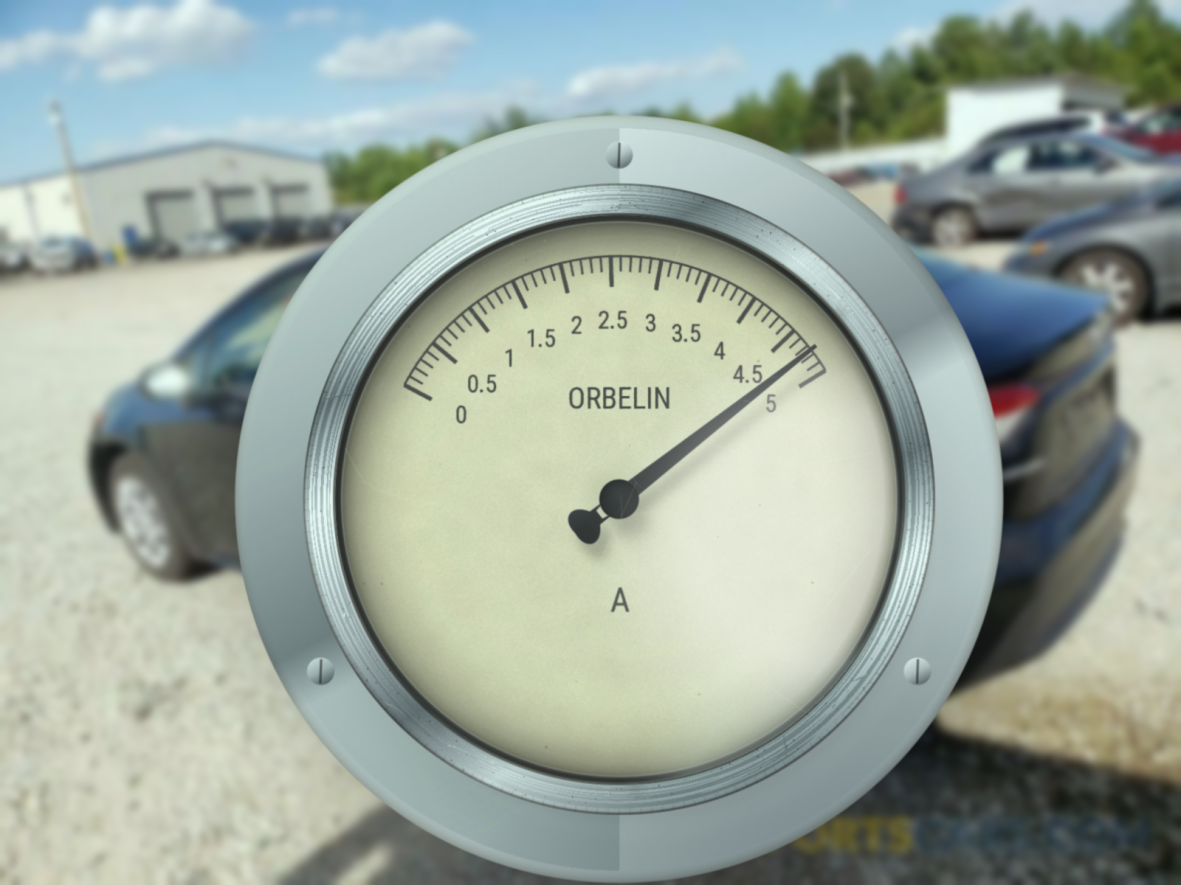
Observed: 4.75A
